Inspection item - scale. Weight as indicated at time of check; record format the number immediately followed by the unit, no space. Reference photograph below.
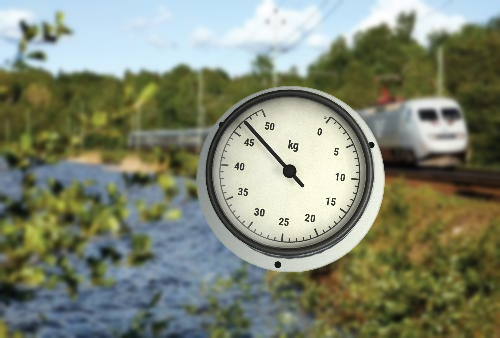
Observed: 47kg
